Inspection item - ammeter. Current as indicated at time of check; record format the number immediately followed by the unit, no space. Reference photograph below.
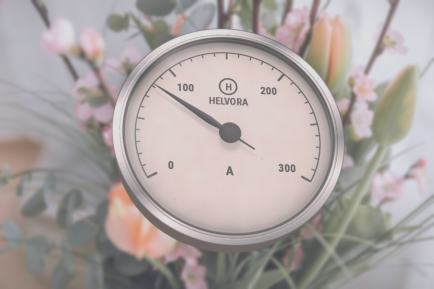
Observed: 80A
